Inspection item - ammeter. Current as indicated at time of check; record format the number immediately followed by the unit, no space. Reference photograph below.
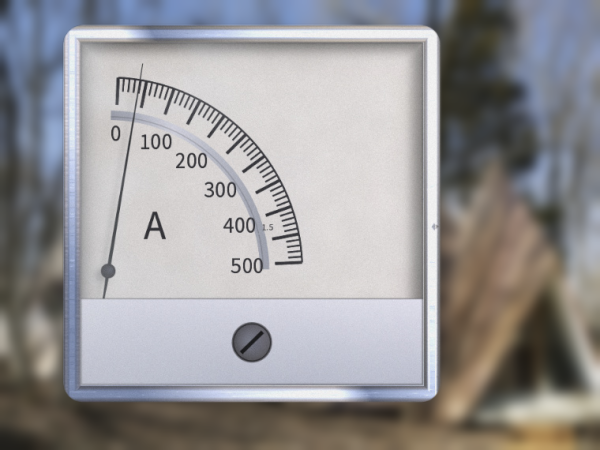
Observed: 40A
